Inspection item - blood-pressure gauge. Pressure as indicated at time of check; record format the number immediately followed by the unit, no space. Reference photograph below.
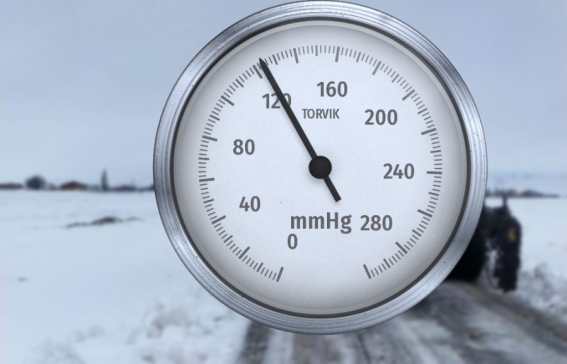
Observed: 124mmHg
